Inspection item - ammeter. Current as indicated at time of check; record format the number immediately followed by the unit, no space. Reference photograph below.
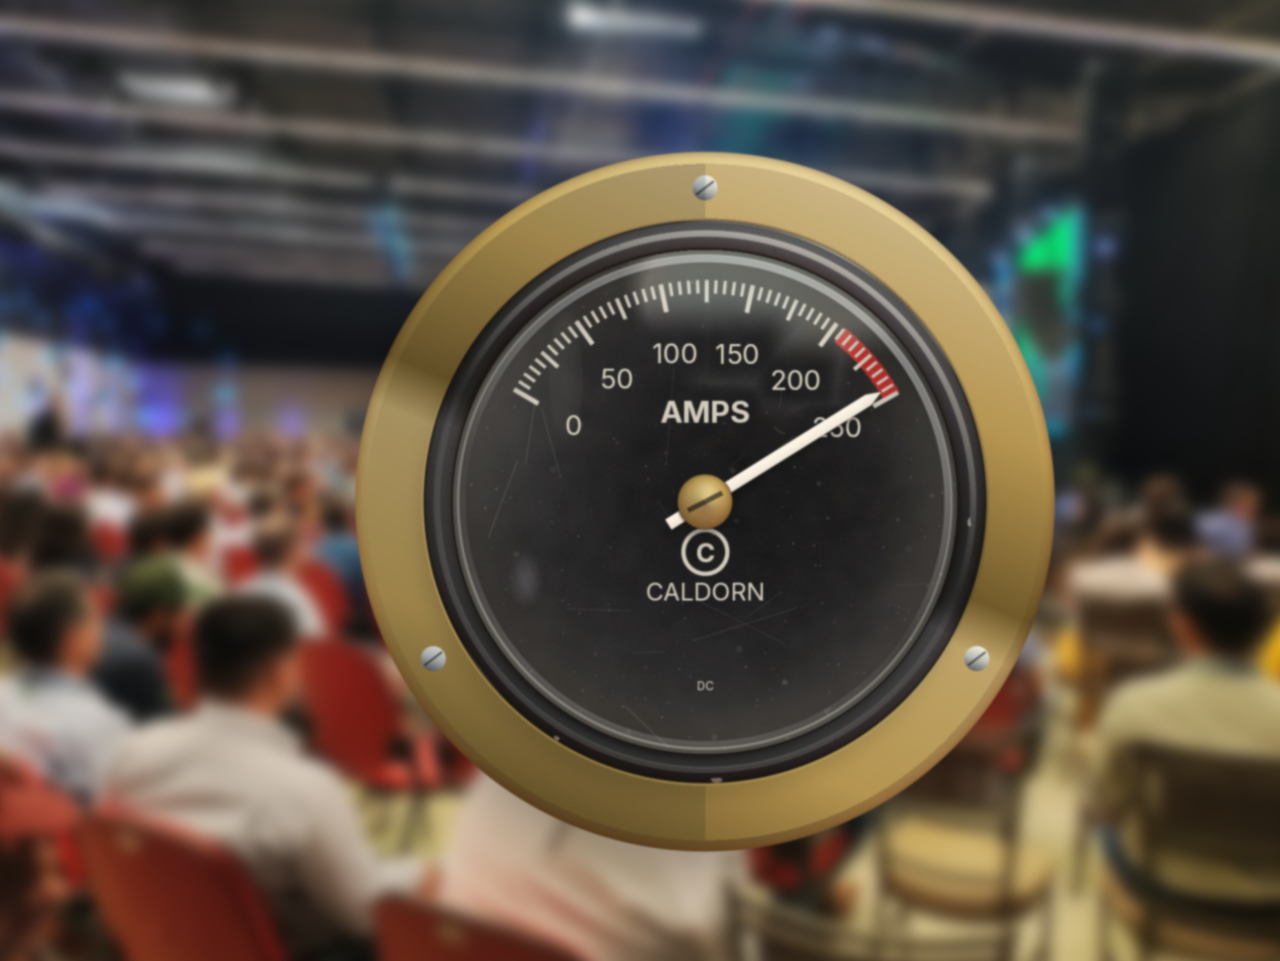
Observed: 245A
